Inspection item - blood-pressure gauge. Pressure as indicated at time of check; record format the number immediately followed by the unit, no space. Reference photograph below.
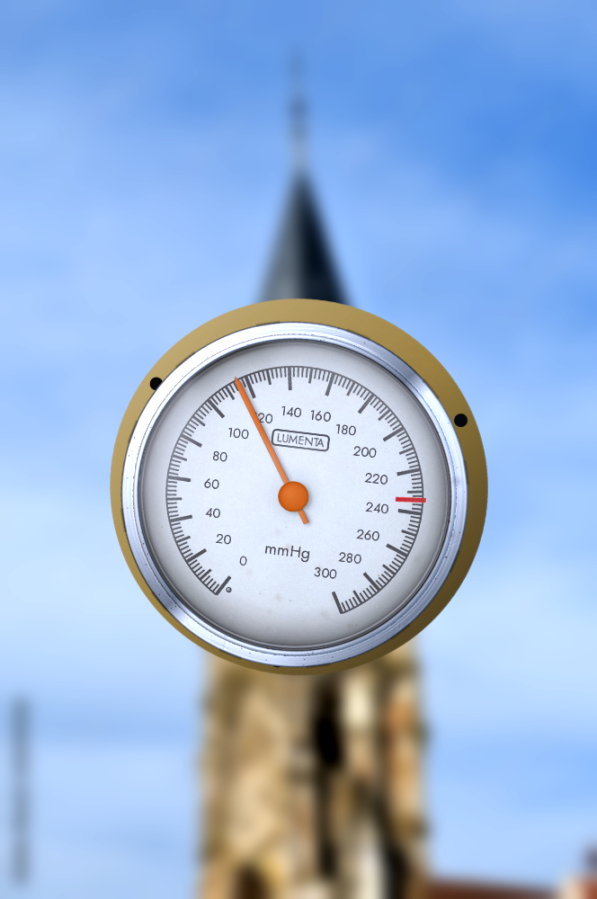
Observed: 116mmHg
